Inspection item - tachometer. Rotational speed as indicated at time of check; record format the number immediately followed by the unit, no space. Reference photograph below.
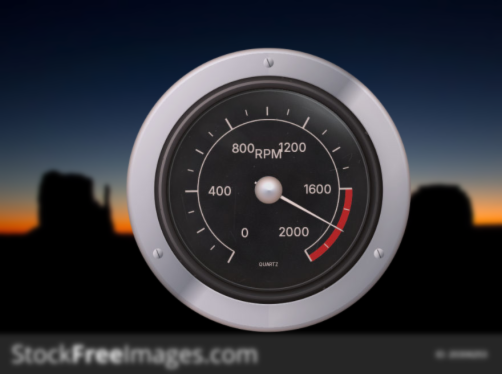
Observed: 1800rpm
